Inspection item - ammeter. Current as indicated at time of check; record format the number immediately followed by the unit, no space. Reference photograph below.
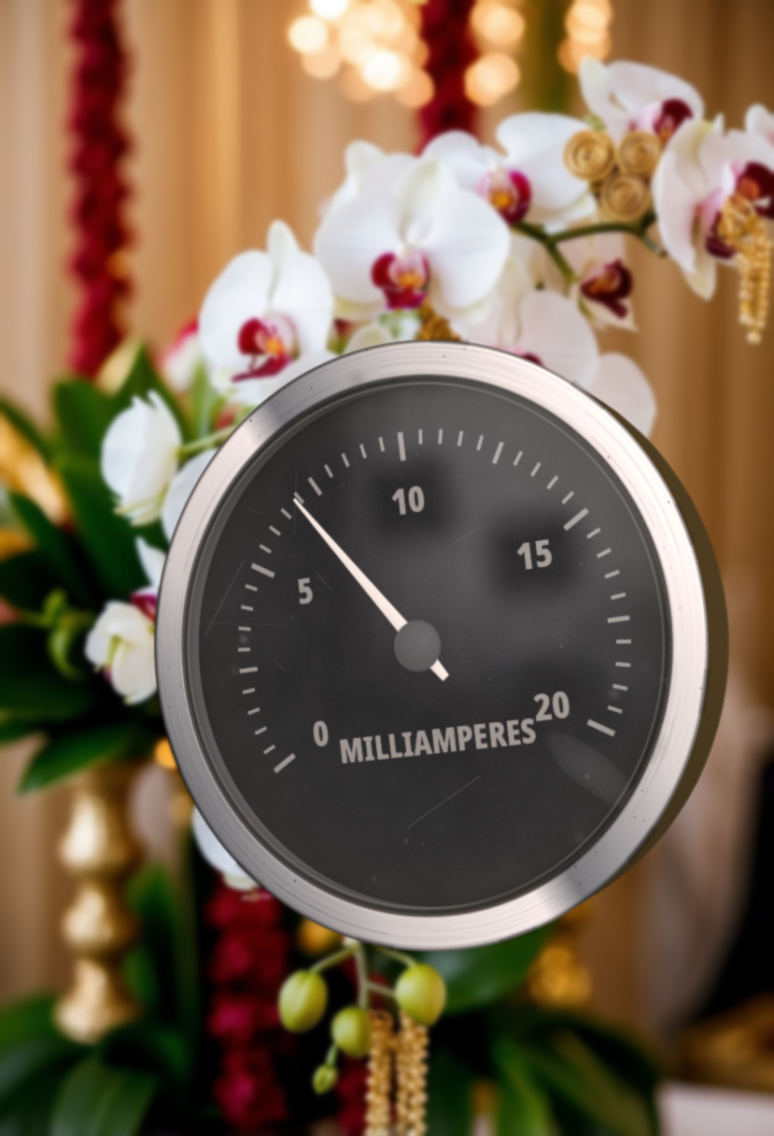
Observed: 7mA
